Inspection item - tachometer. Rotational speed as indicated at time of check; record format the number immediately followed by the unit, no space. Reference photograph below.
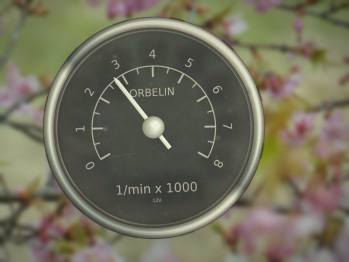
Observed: 2750rpm
